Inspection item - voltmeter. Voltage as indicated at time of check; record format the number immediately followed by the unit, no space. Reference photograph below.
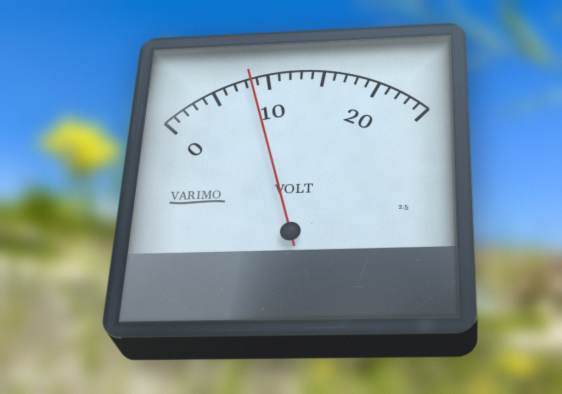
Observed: 8.5V
